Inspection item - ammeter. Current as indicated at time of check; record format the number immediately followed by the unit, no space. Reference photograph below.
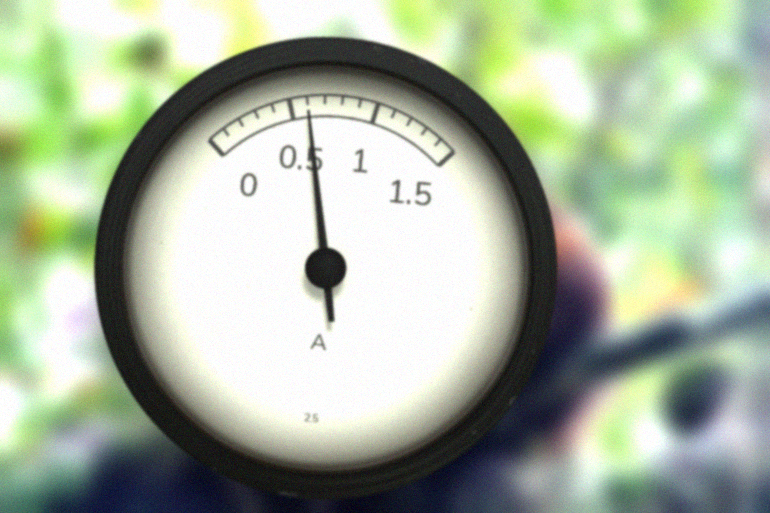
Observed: 0.6A
